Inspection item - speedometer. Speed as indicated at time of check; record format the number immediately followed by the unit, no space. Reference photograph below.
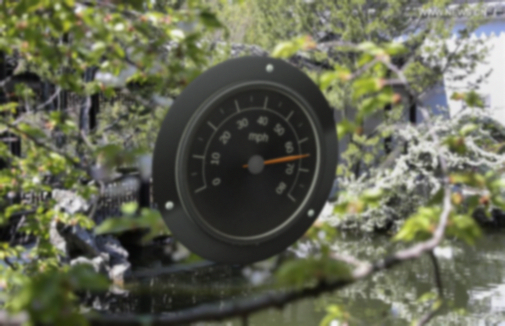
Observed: 65mph
